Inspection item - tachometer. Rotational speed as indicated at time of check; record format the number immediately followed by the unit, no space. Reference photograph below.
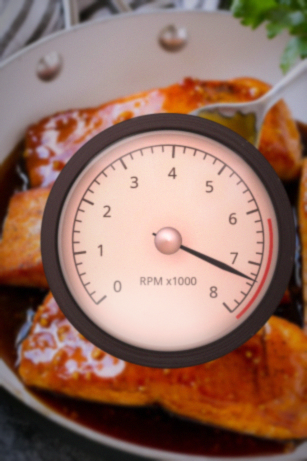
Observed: 7300rpm
